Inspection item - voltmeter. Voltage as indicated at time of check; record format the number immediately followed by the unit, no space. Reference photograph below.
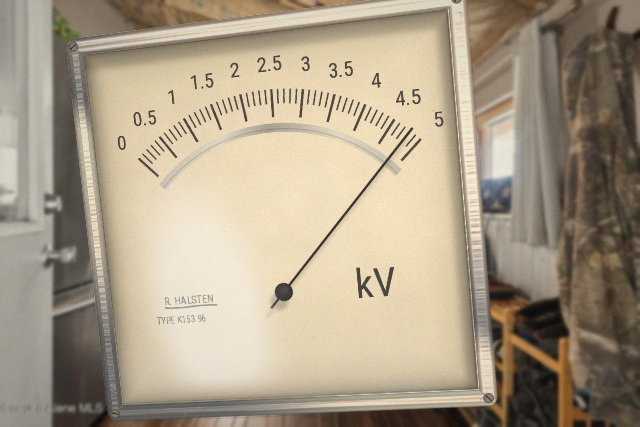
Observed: 4.8kV
